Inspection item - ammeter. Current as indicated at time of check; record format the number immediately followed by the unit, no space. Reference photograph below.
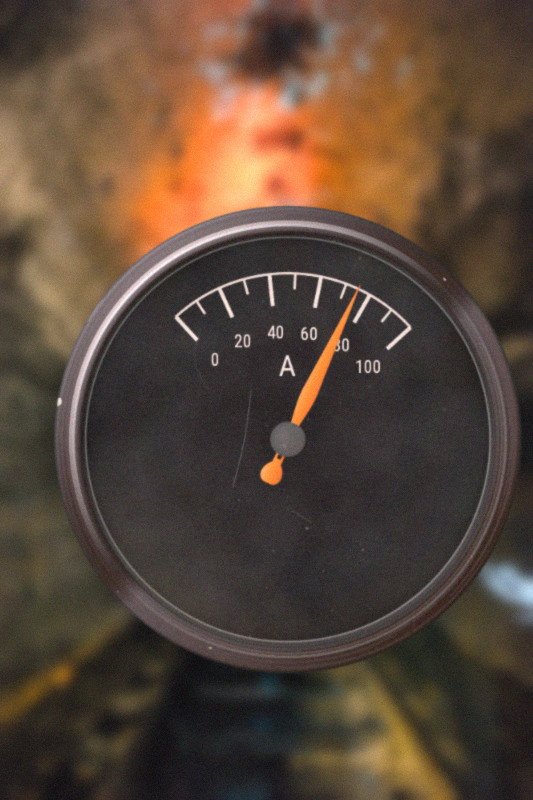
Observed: 75A
